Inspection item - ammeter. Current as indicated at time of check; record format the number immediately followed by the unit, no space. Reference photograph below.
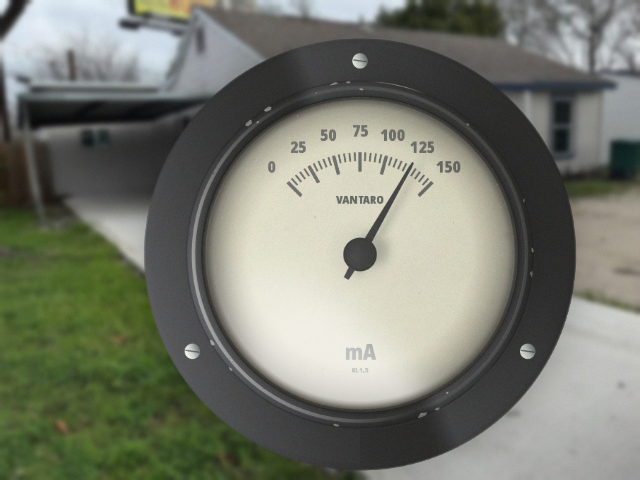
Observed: 125mA
